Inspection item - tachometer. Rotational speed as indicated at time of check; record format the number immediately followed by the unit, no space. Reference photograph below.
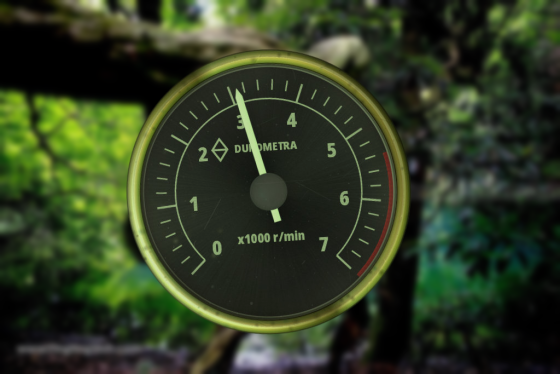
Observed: 3100rpm
